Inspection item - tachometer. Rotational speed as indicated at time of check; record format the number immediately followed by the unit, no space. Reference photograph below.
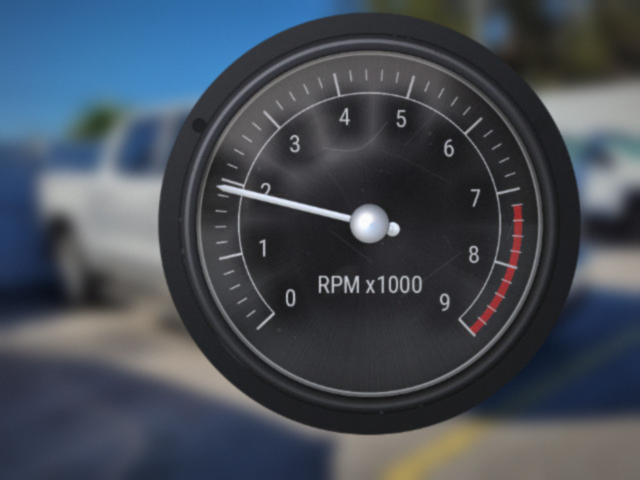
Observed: 1900rpm
